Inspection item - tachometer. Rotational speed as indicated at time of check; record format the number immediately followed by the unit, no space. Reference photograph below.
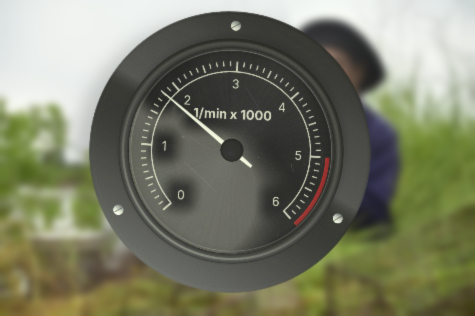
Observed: 1800rpm
